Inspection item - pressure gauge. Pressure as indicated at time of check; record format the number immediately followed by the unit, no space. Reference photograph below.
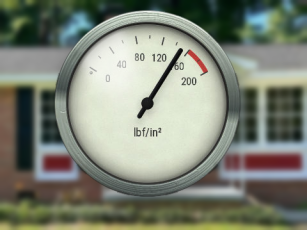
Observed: 150psi
